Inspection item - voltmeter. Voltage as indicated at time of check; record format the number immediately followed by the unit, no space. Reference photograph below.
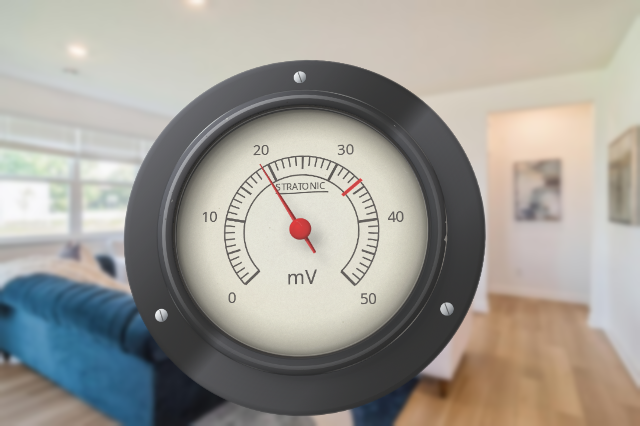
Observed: 19mV
